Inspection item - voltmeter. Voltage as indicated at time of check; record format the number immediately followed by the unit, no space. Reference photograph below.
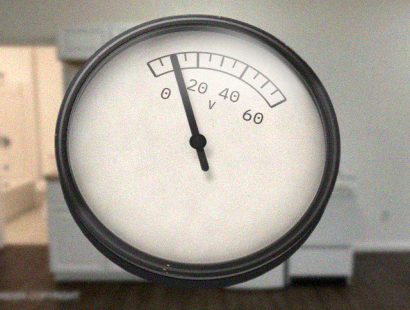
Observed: 10V
